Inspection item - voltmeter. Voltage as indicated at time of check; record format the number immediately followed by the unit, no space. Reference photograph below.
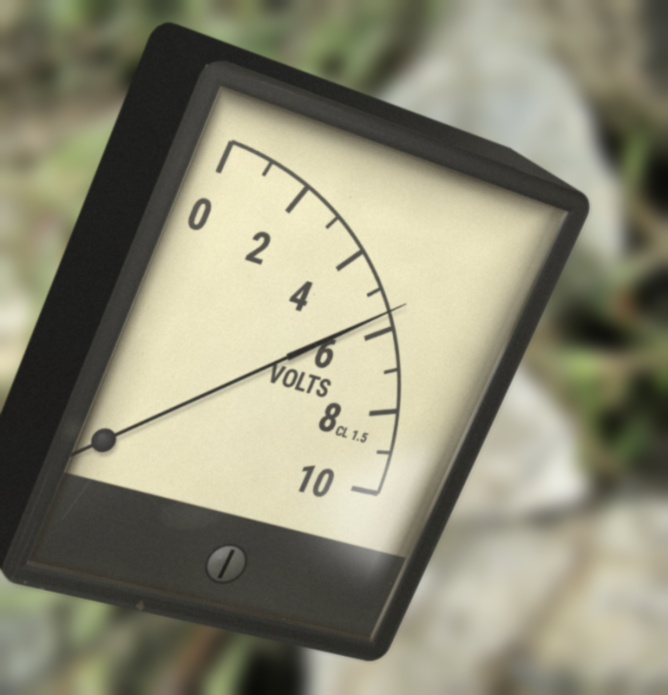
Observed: 5.5V
